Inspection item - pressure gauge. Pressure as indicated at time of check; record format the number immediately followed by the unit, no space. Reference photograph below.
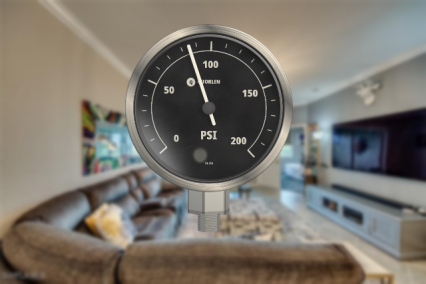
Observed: 85psi
